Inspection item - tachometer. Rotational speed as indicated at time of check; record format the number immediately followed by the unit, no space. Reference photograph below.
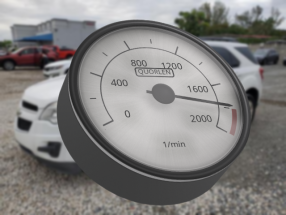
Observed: 1800rpm
